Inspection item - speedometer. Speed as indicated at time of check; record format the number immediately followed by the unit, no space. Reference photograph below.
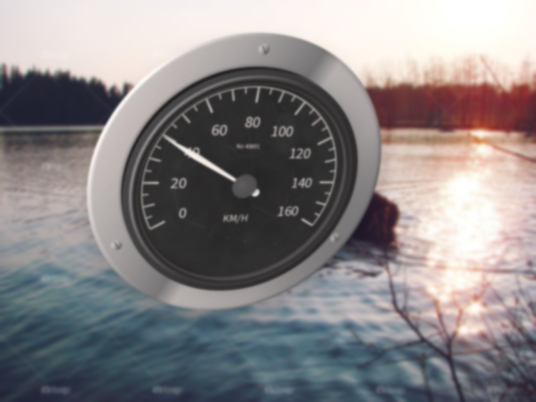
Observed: 40km/h
